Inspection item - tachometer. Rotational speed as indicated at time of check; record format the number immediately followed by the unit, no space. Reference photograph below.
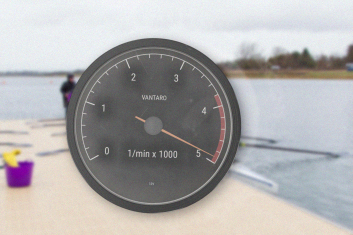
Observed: 4900rpm
